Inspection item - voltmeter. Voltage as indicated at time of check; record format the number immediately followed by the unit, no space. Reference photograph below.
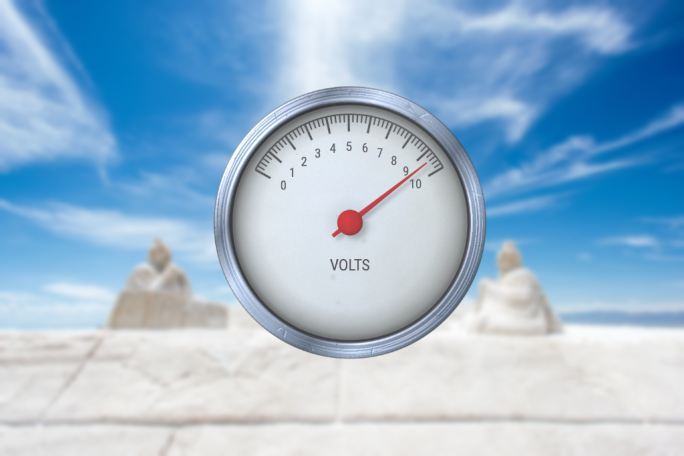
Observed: 9.4V
